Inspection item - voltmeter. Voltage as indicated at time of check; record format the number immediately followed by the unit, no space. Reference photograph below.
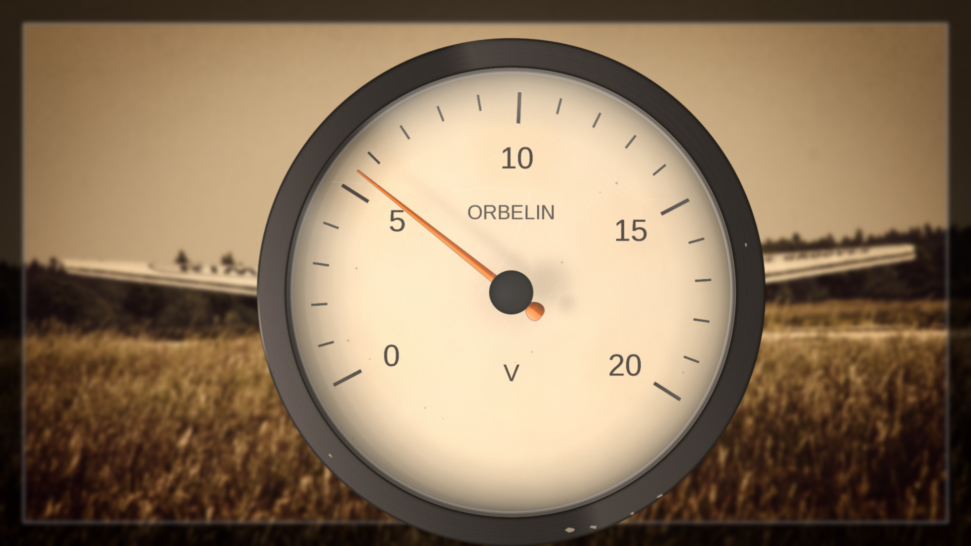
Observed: 5.5V
